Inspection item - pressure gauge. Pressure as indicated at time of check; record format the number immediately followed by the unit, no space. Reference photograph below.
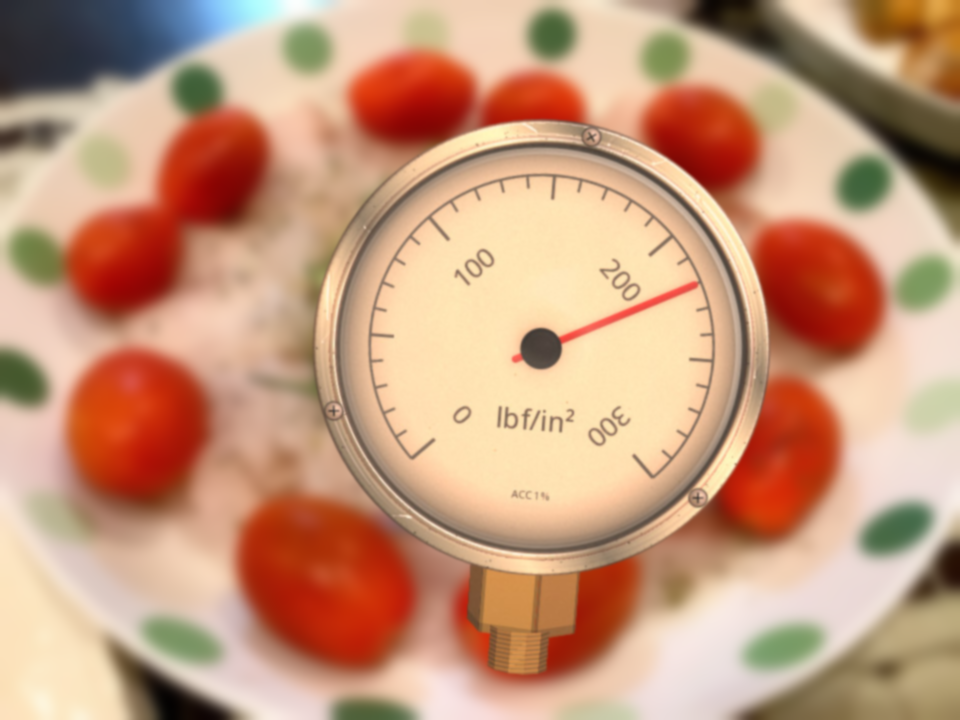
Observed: 220psi
